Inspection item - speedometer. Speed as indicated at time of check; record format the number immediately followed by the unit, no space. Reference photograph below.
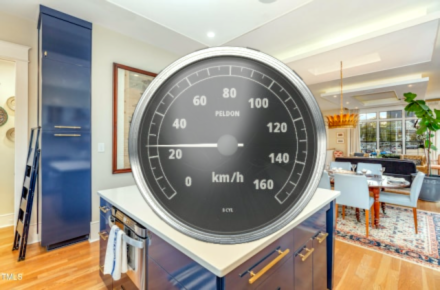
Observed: 25km/h
